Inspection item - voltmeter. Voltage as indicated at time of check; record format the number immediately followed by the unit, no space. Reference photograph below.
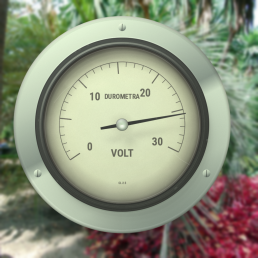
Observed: 25.5V
